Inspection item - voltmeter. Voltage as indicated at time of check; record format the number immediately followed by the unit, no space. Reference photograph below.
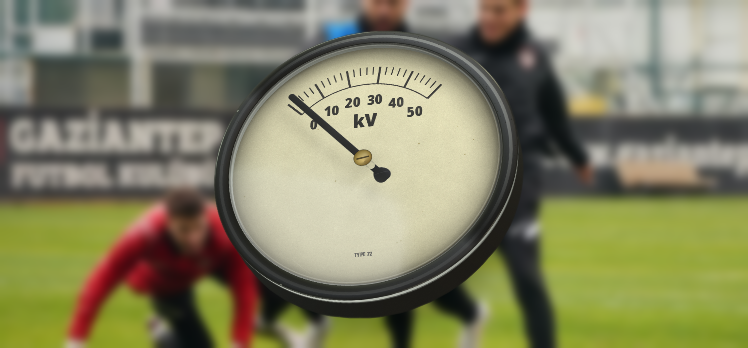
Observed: 2kV
